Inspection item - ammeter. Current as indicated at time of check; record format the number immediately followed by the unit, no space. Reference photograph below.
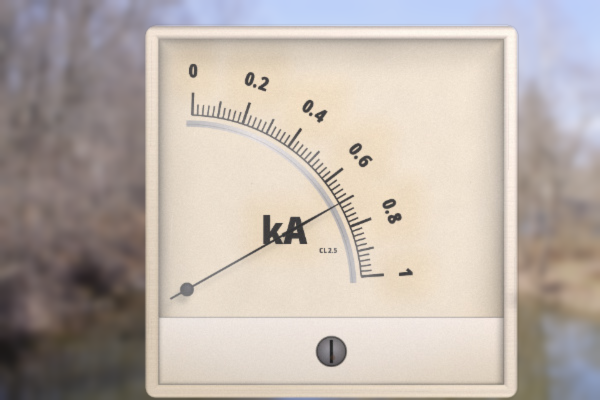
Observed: 0.7kA
